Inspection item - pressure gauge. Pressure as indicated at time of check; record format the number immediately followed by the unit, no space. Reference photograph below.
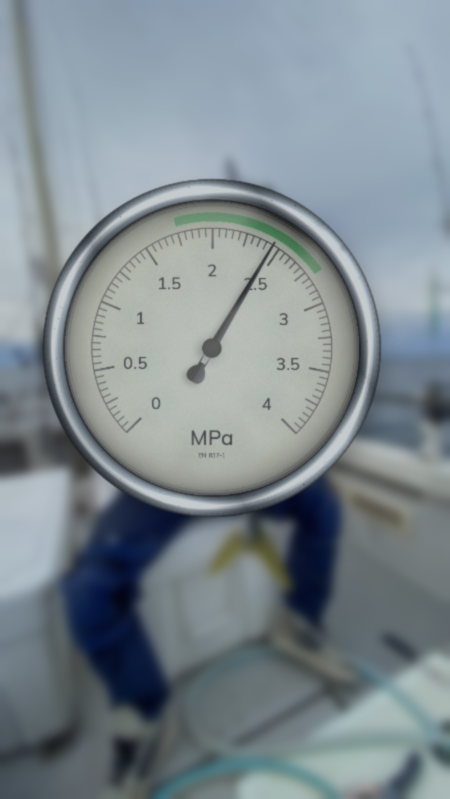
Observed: 2.45MPa
